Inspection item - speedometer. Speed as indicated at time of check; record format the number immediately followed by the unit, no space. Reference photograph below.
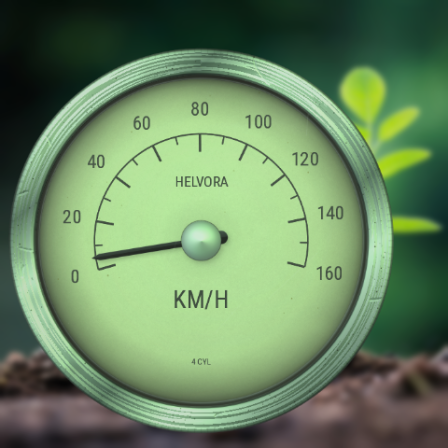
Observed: 5km/h
